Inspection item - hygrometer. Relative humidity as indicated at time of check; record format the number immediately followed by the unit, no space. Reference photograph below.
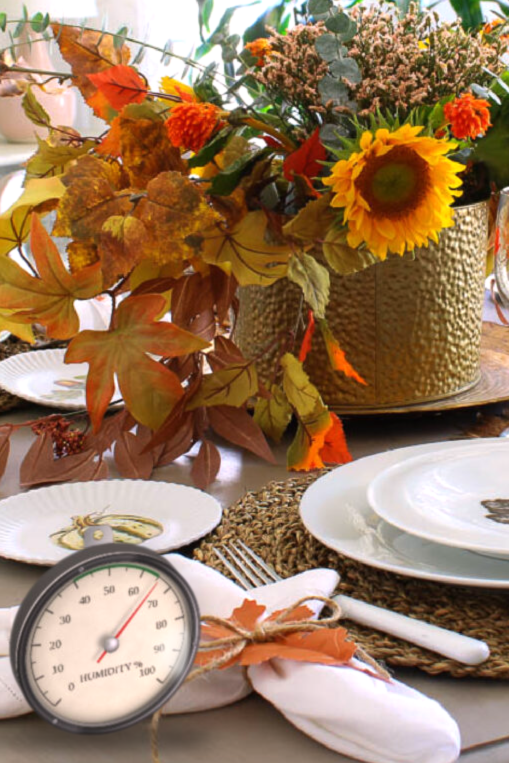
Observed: 65%
